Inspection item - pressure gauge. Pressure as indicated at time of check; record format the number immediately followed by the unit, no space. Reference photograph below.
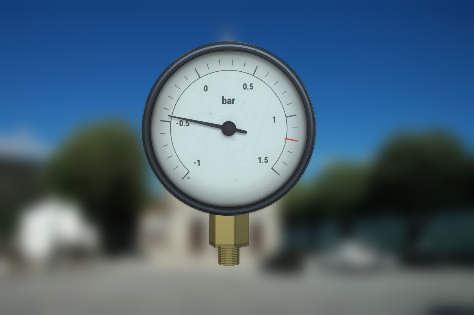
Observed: -0.45bar
